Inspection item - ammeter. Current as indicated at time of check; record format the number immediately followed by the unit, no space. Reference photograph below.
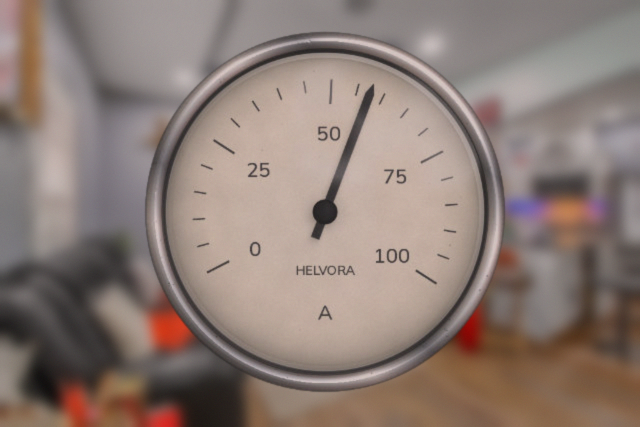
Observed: 57.5A
